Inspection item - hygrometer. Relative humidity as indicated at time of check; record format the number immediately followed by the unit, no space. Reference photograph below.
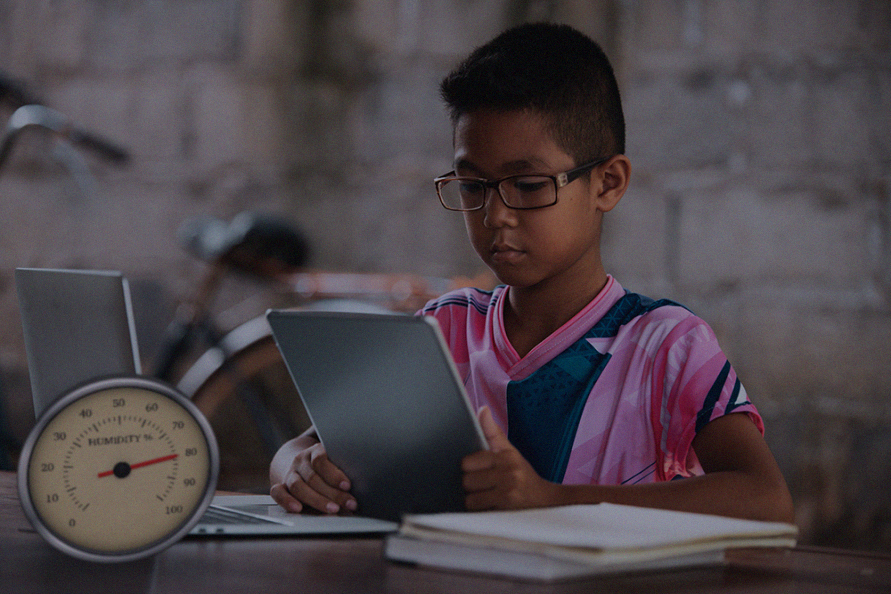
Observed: 80%
